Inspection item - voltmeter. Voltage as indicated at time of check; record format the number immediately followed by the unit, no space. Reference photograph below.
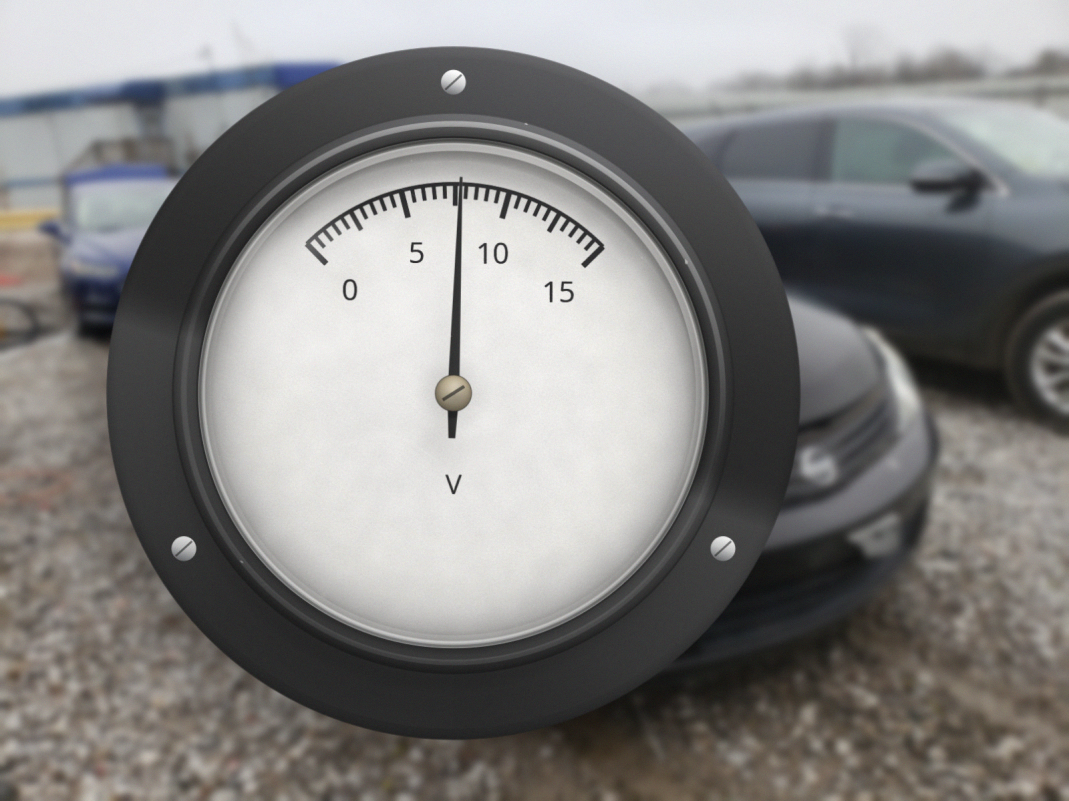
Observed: 7.75V
